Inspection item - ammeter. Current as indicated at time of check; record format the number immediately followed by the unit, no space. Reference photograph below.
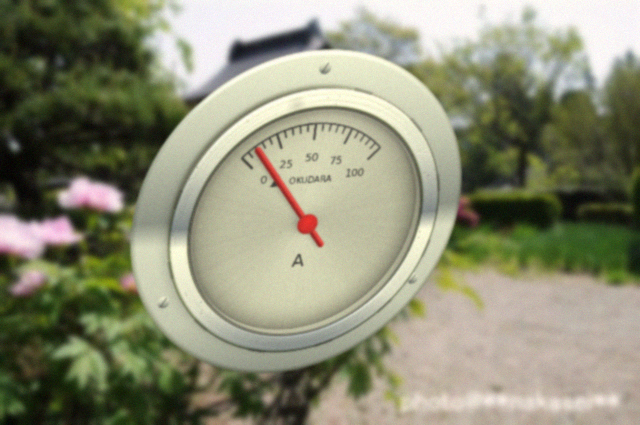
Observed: 10A
